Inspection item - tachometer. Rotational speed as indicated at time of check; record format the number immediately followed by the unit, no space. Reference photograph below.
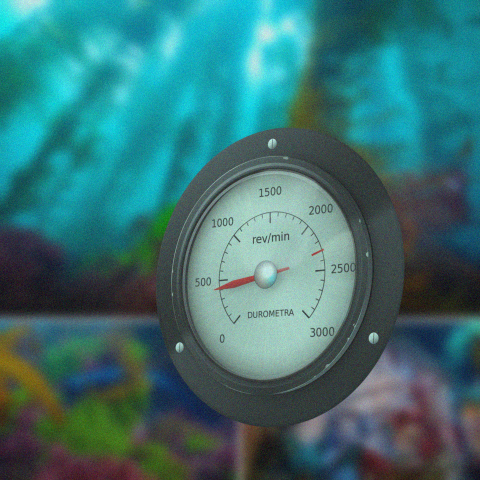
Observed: 400rpm
